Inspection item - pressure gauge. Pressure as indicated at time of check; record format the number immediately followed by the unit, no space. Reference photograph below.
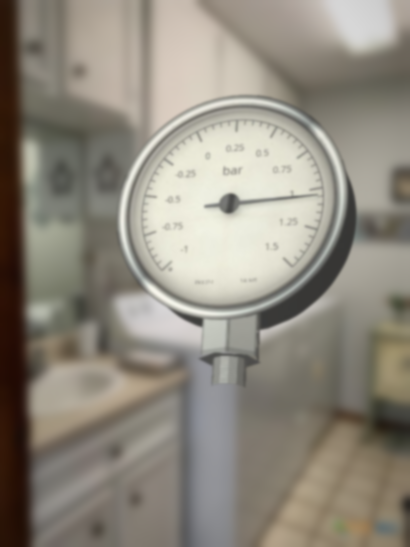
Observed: 1.05bar
